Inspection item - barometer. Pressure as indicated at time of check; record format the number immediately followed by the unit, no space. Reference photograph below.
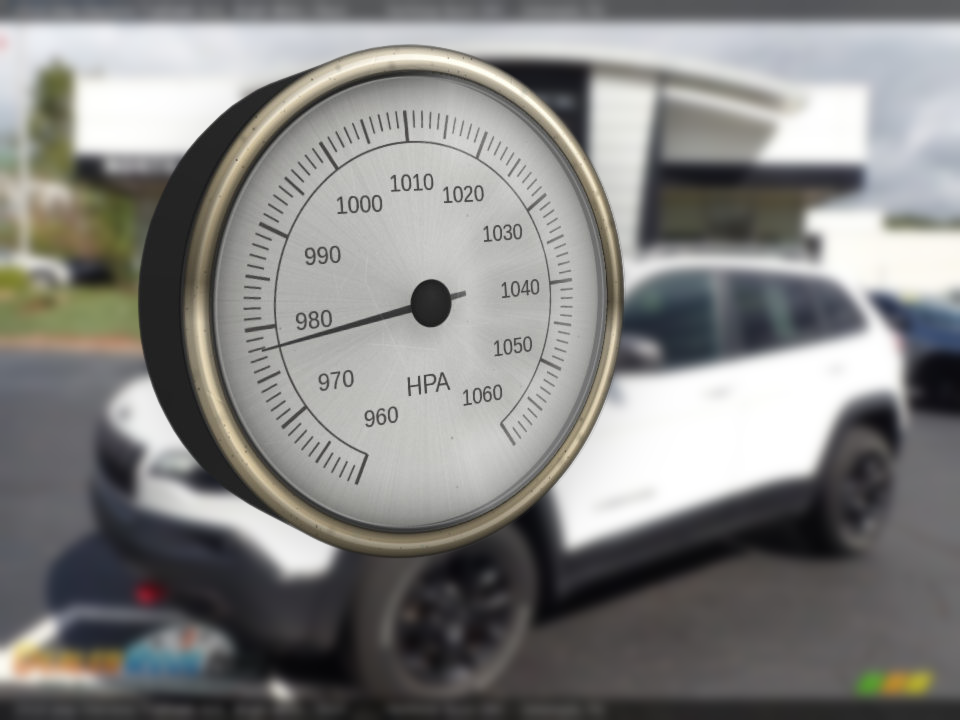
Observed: 978hPa
